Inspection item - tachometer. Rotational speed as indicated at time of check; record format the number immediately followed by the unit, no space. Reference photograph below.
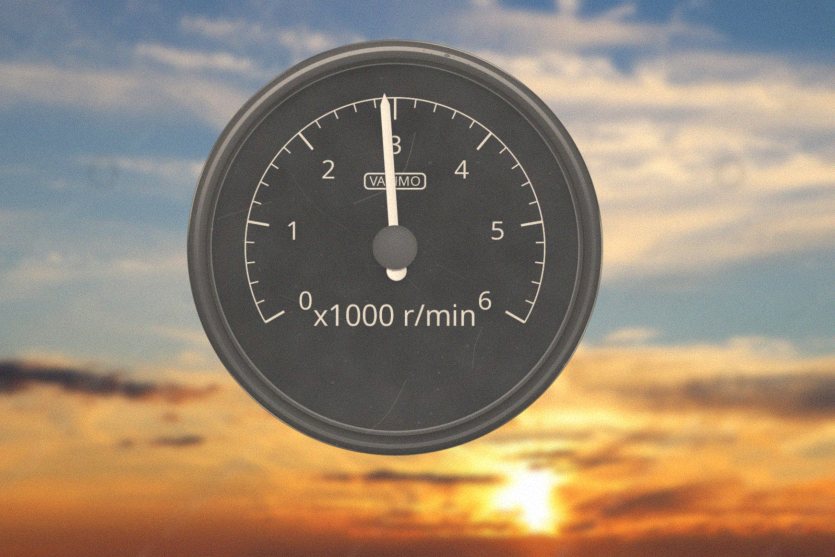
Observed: 2900rpm
